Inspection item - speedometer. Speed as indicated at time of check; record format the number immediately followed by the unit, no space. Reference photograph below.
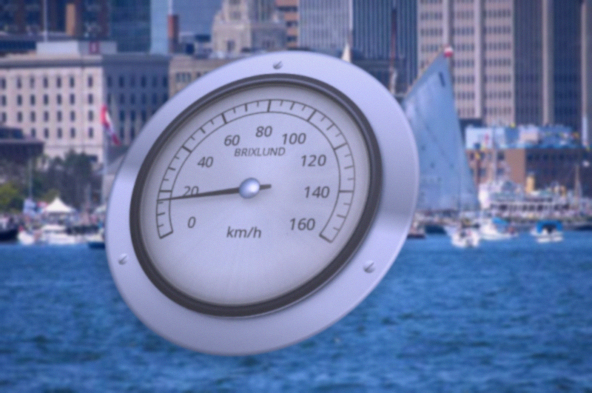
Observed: 15km/h
